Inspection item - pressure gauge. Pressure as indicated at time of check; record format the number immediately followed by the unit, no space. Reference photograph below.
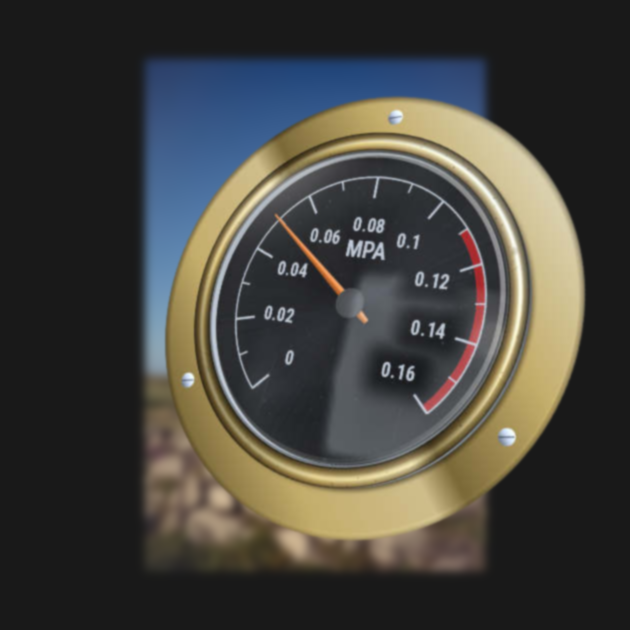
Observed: 0.05MPa
